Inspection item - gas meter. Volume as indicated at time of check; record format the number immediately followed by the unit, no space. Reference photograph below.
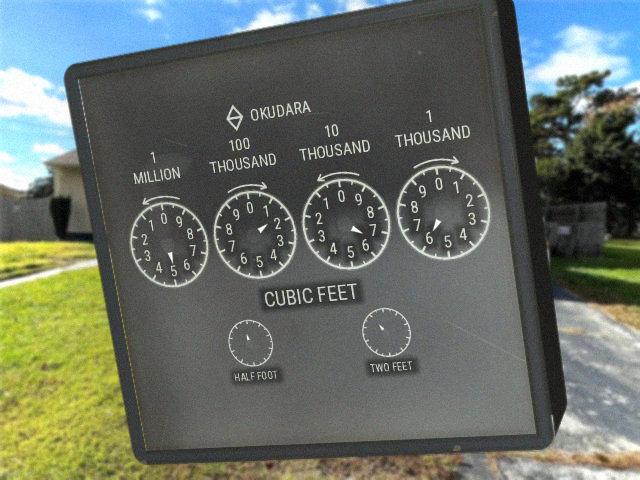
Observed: 516600ft³
